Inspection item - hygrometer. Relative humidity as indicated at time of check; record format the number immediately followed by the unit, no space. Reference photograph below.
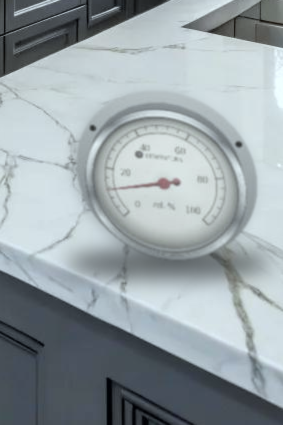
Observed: 12%
